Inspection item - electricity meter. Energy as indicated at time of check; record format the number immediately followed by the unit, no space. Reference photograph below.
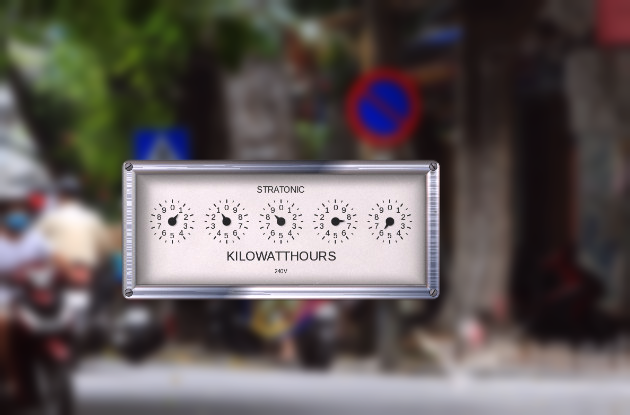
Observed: 10876kWh
